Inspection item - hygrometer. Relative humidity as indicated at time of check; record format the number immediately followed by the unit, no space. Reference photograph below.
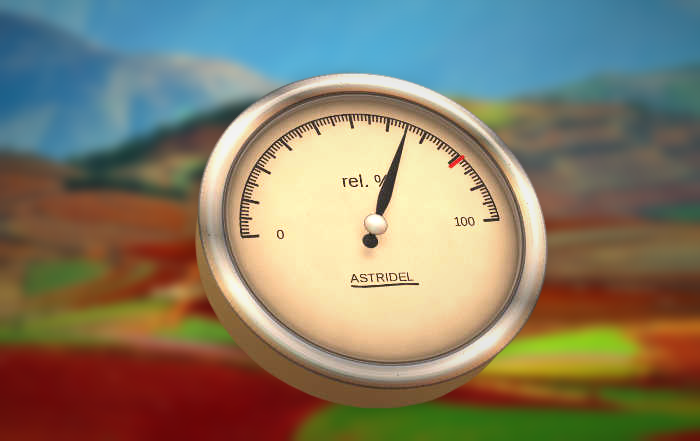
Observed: 65%
